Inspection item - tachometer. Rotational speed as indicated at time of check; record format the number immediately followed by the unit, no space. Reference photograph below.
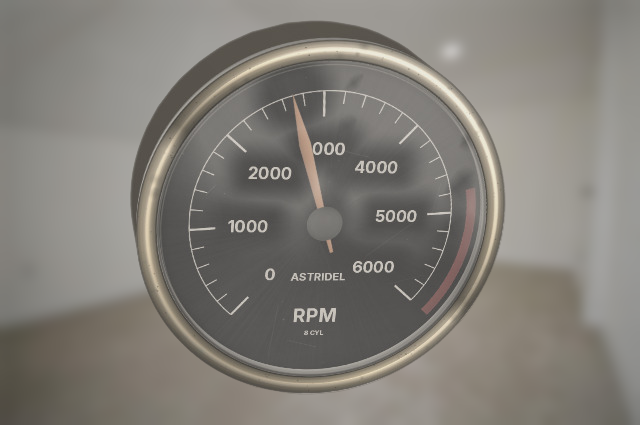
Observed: 2700rpm
